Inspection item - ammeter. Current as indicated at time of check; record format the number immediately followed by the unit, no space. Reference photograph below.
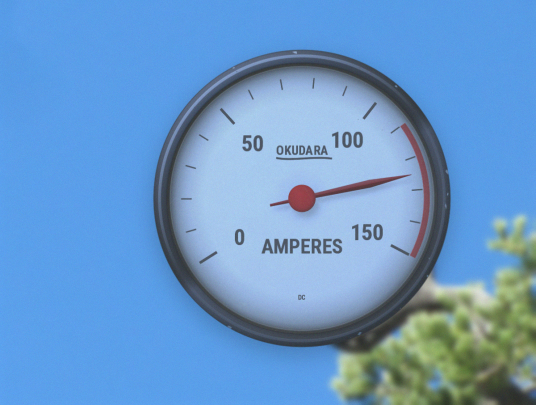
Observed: 125A
